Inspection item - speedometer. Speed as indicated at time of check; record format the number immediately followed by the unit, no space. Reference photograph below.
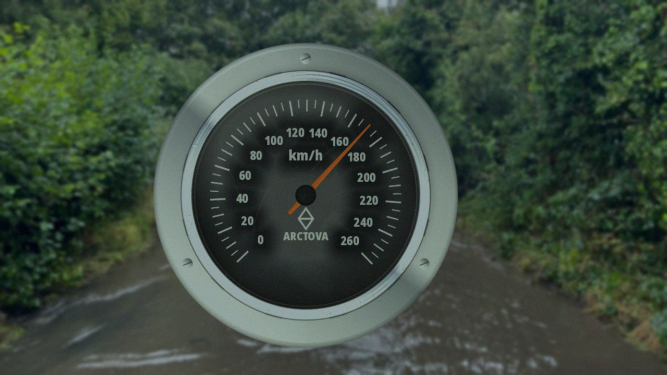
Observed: 170km/h
